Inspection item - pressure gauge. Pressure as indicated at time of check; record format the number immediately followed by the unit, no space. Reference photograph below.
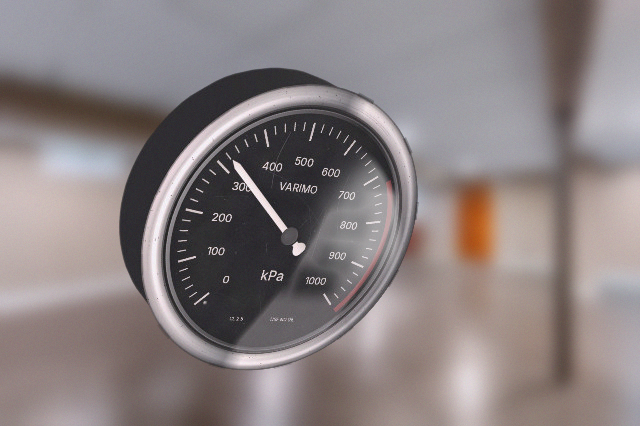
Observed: 320kPa
